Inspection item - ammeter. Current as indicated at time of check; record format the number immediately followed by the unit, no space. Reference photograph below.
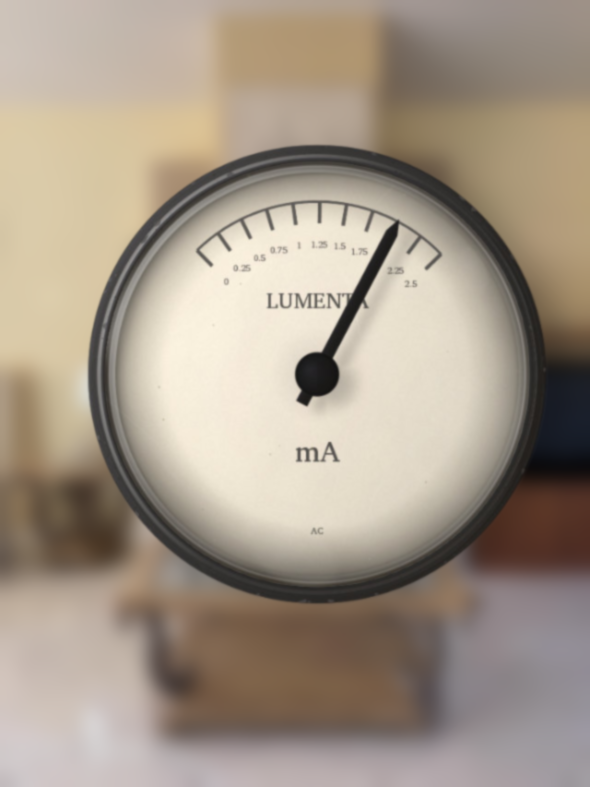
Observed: 2mA
